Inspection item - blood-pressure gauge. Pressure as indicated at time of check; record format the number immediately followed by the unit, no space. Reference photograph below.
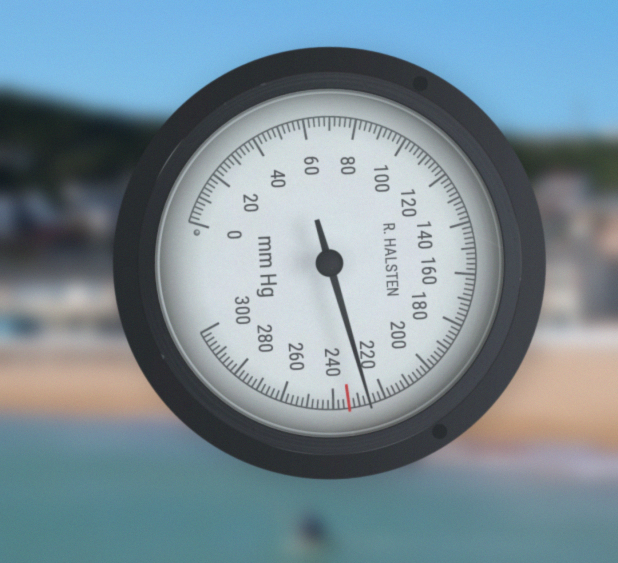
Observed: 226mmHg
